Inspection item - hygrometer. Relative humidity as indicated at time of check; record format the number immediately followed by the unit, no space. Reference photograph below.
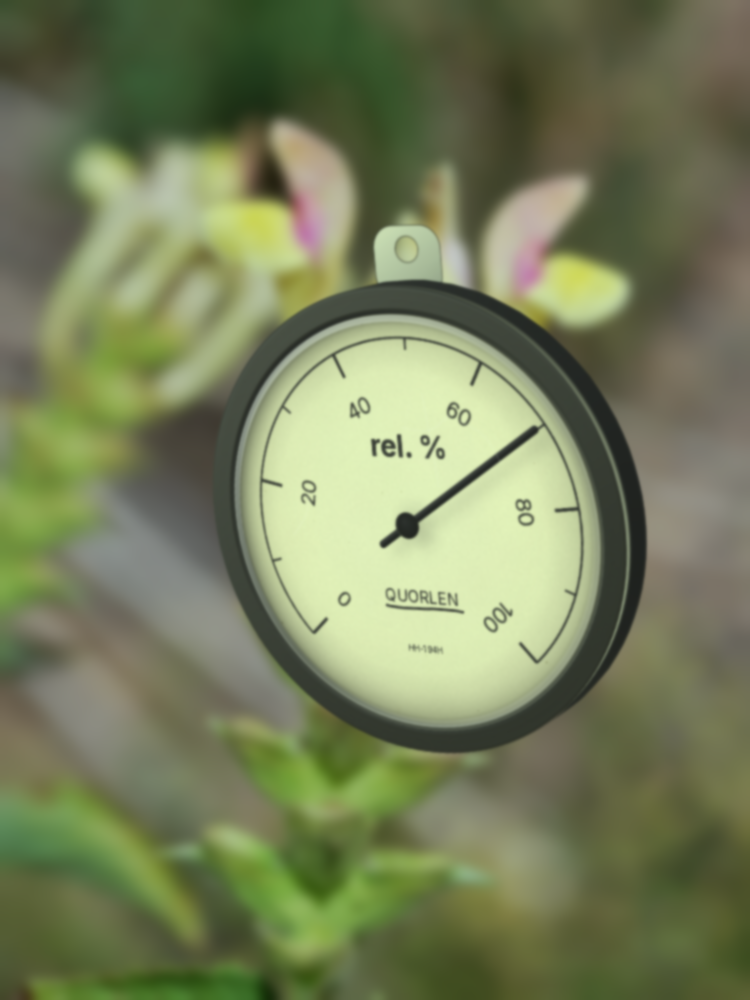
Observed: 70%
